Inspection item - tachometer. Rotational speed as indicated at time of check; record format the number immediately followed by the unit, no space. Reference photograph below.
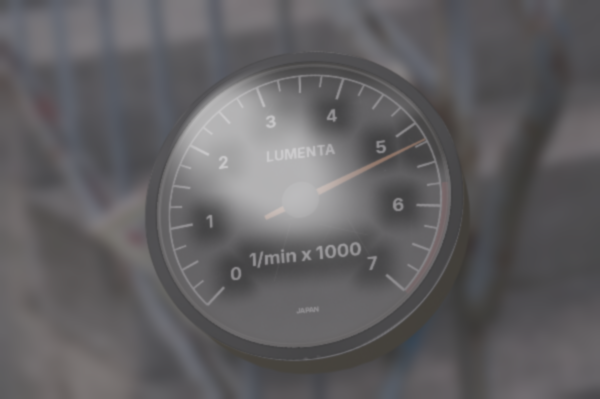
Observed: 5250rpm
